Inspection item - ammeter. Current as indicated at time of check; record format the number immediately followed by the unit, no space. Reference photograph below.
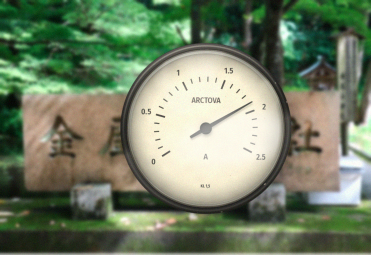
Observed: 1.9A
